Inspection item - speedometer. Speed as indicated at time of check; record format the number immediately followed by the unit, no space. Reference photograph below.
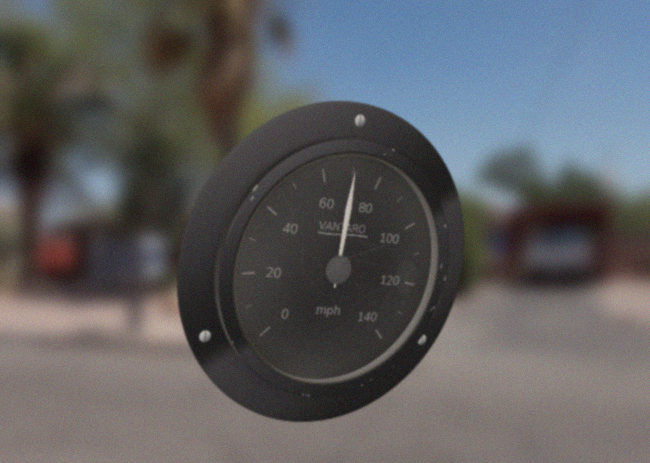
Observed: 70mph
